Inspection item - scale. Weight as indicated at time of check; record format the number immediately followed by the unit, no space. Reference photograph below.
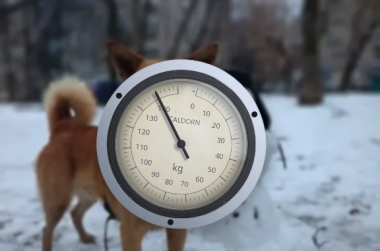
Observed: 140kg
